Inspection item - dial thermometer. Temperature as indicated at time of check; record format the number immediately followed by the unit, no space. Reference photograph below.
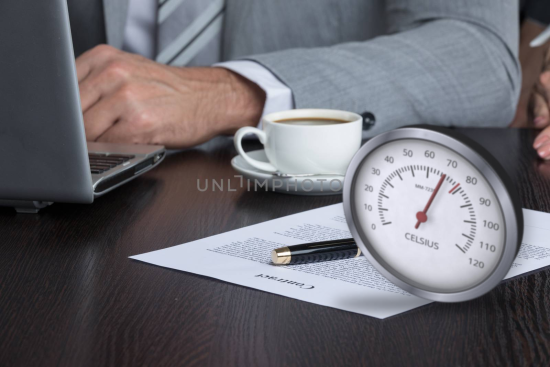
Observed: 70°C
